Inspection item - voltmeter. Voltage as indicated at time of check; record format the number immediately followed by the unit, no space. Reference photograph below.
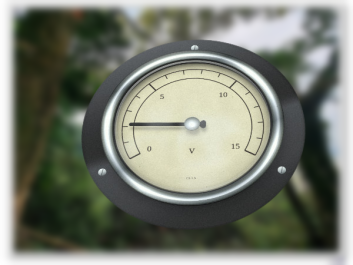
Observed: 2V
